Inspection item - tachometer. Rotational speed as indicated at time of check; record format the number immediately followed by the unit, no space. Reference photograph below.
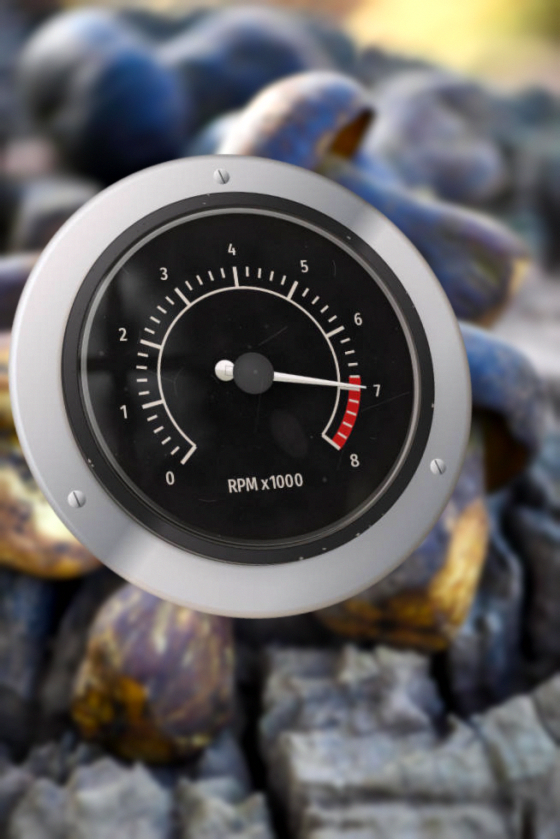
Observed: 7000rpm
